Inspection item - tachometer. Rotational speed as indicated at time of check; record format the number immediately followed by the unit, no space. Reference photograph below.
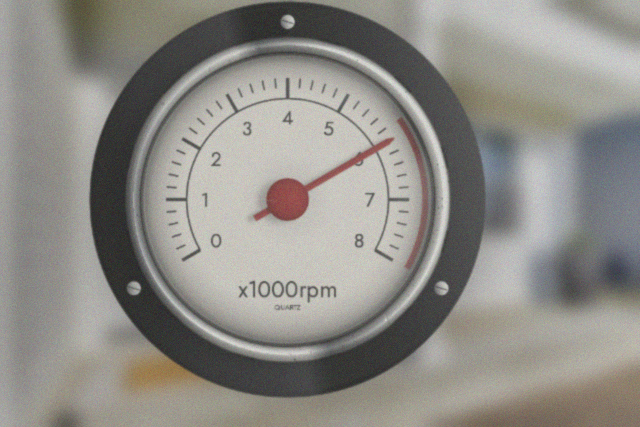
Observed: 6000rpm
